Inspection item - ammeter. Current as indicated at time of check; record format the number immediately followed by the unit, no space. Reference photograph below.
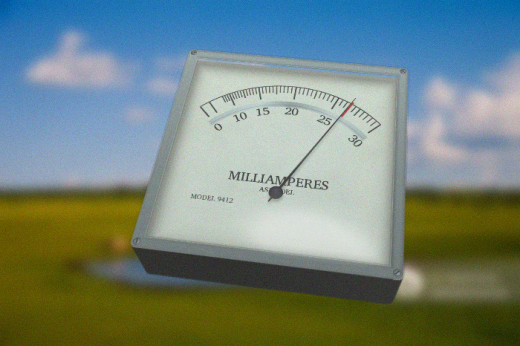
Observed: 26.5mA
